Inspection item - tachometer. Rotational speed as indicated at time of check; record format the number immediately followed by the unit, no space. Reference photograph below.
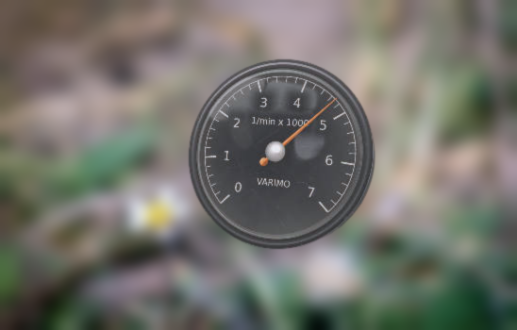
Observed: 4700rpm
